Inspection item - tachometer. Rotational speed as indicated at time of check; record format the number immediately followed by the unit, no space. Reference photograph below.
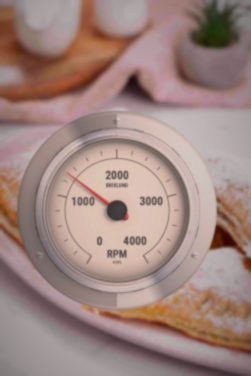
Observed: 1300rpm
